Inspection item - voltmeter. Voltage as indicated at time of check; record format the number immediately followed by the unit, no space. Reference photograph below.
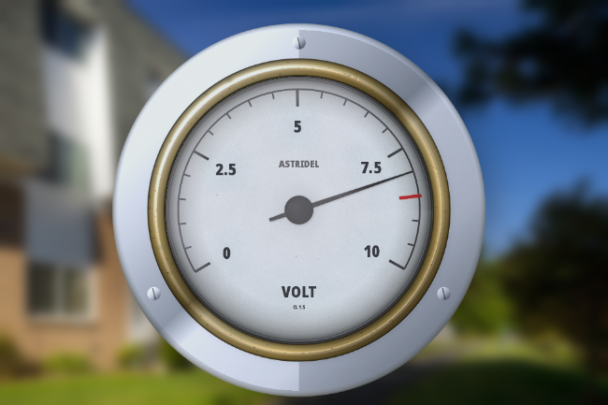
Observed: 8V
